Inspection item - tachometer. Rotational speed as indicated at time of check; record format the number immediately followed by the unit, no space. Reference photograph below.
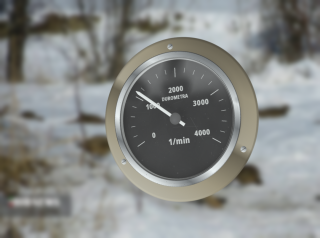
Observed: 1100rpm
